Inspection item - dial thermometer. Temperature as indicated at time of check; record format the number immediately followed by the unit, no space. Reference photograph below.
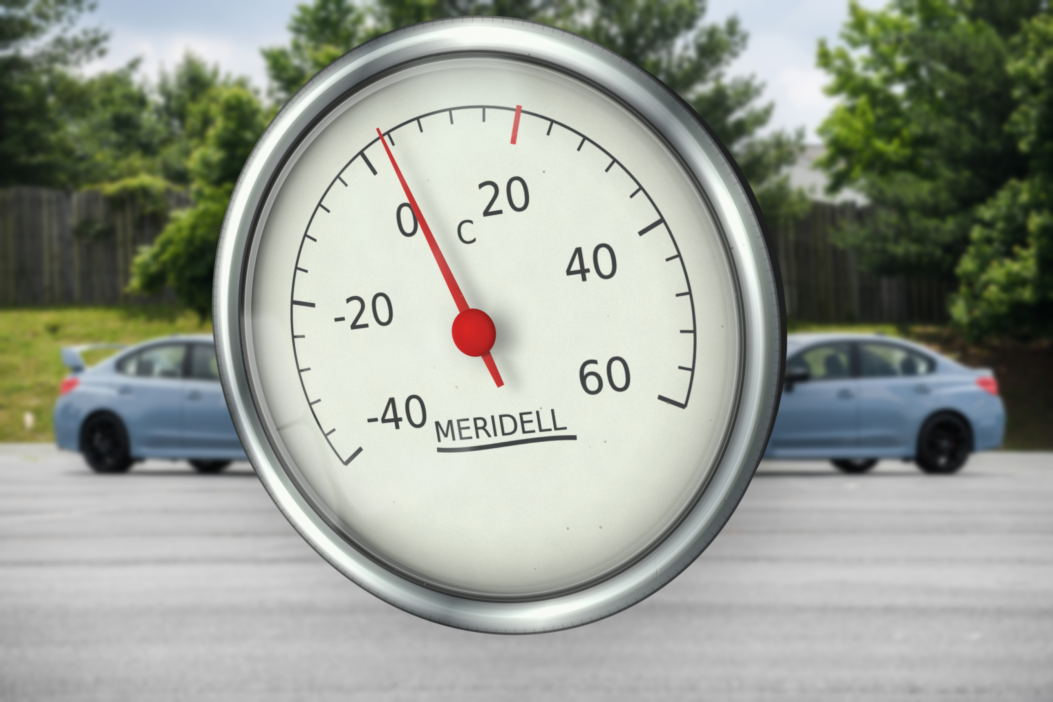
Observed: 4°C
